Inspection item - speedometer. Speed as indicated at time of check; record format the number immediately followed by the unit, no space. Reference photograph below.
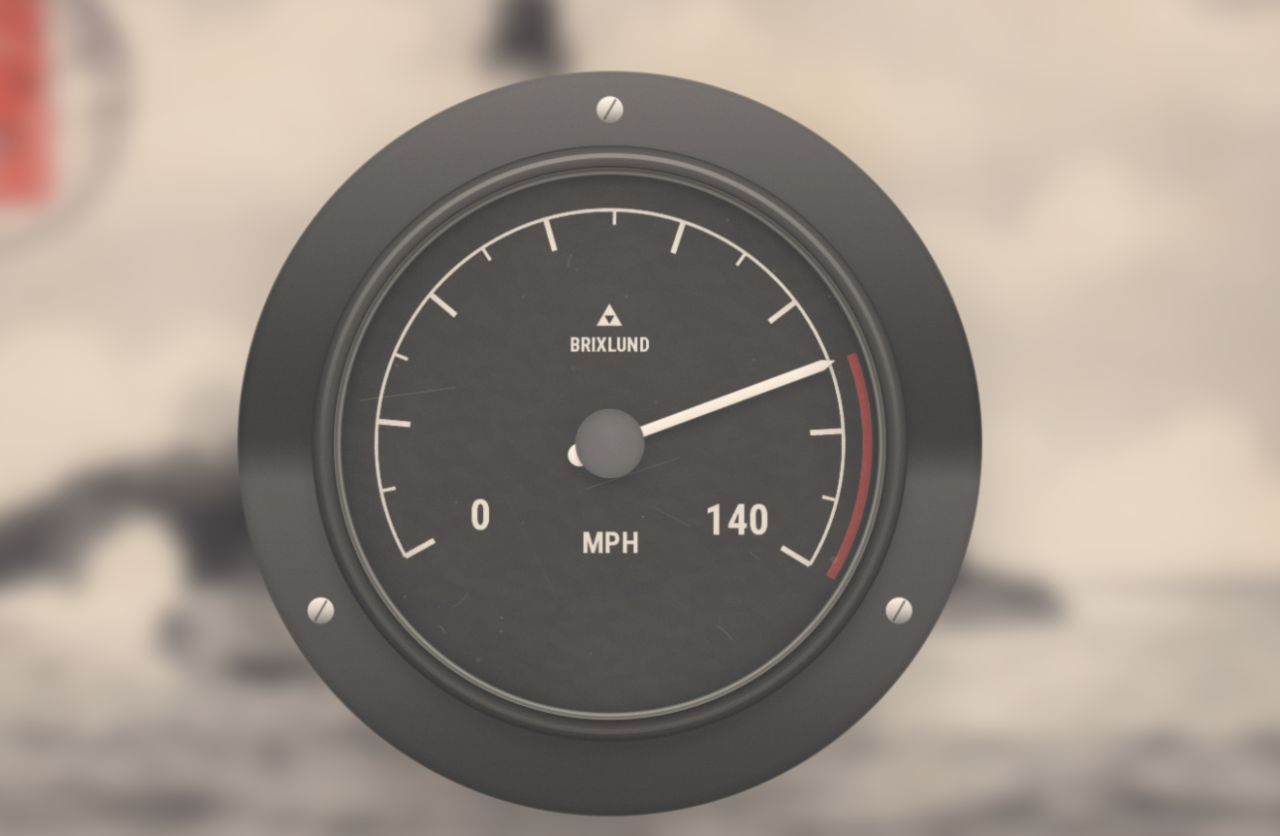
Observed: 110mph
